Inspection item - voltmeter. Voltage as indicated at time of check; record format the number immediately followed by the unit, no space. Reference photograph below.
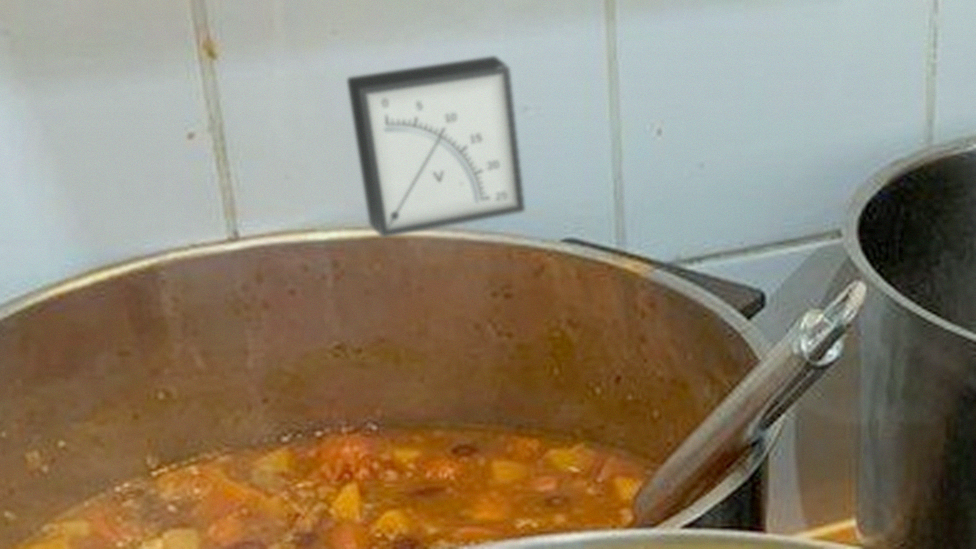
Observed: 10V
